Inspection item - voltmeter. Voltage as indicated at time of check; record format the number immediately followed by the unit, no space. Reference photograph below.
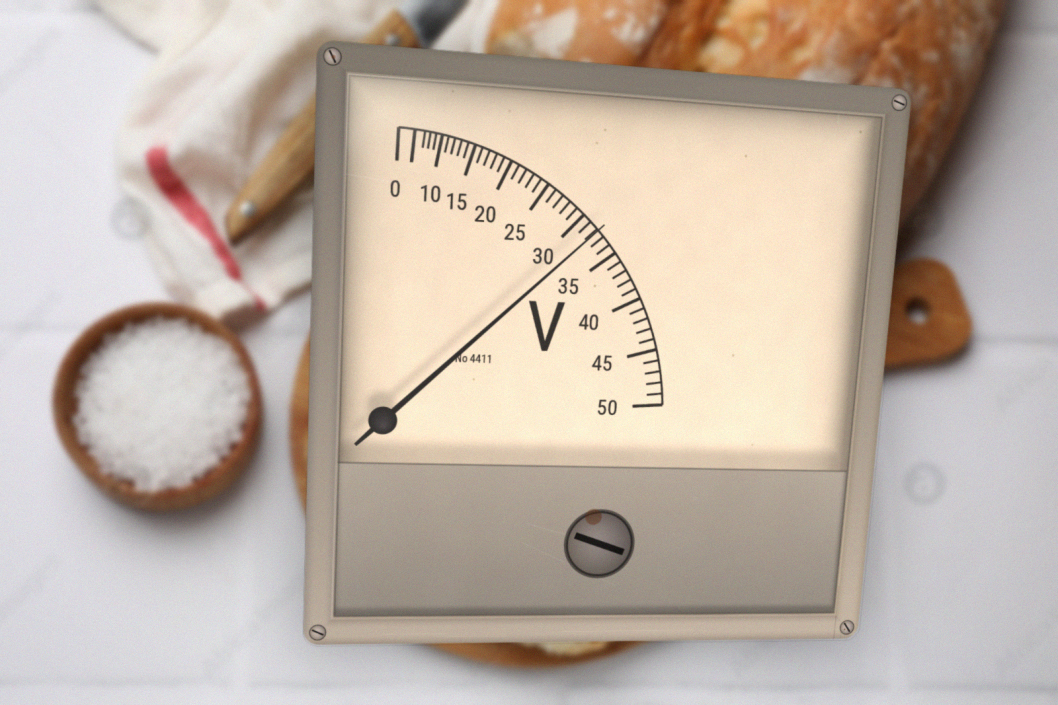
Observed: 32V
